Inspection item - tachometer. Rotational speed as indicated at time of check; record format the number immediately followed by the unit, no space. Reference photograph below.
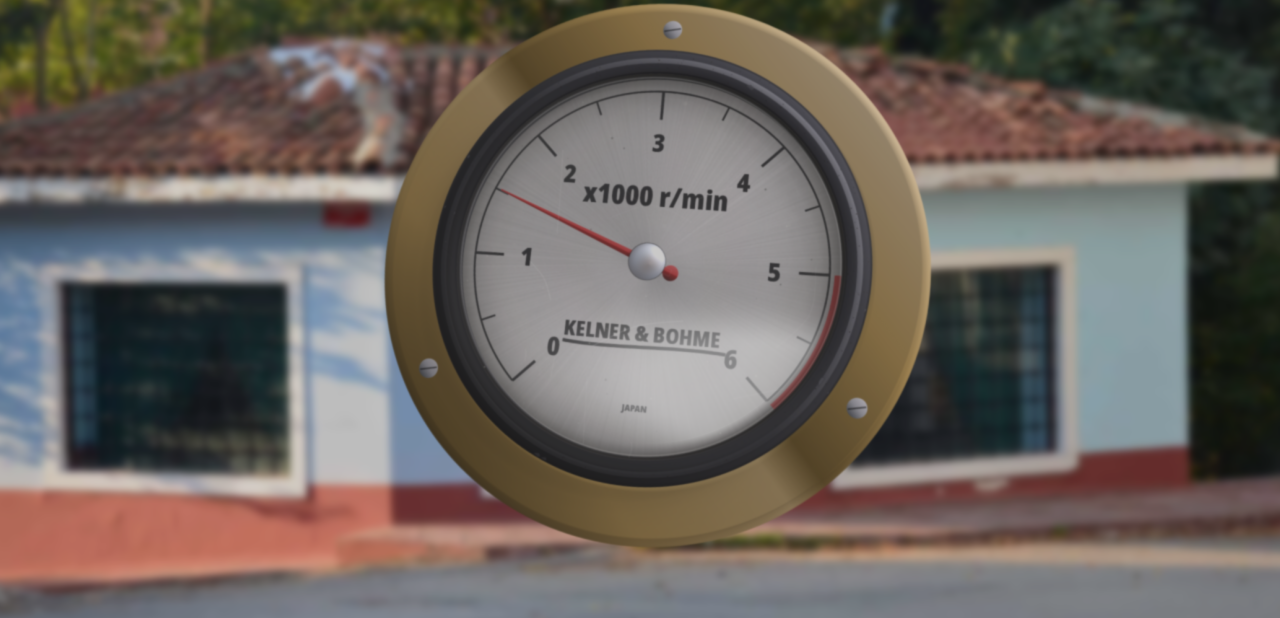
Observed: 1500rpm
